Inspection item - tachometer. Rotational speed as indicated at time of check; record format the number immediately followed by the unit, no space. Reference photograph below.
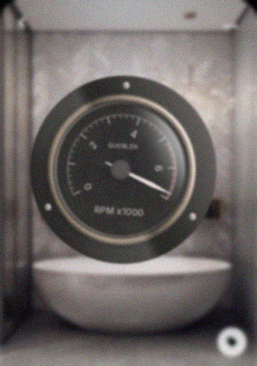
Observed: 6800rpm
